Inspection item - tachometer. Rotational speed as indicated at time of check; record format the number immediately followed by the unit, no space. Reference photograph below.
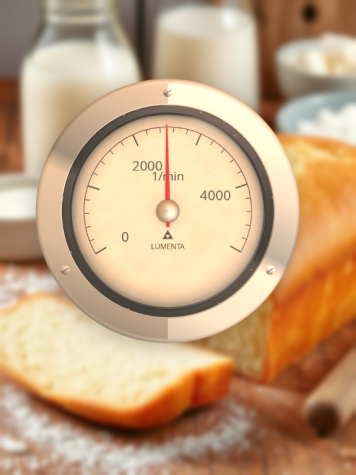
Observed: 2500rpm
